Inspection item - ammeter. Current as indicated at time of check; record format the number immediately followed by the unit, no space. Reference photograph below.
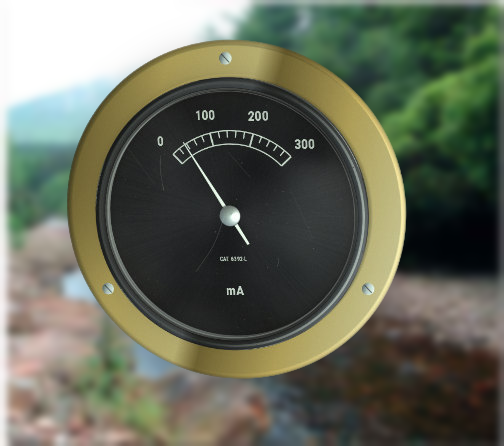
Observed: 40mA
